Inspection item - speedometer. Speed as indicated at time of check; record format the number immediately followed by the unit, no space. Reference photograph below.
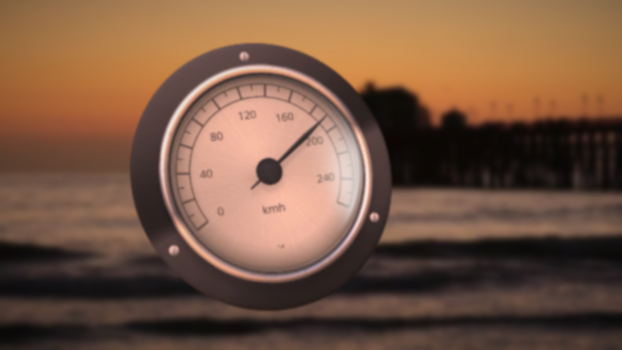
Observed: 190km/h
